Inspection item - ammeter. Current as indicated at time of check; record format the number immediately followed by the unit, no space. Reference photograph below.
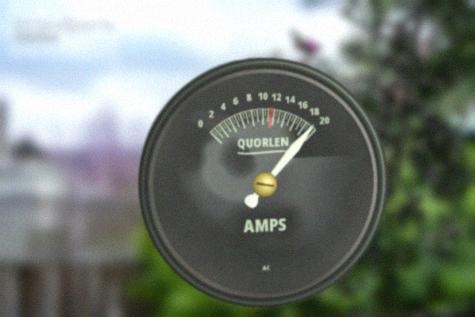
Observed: 19A
